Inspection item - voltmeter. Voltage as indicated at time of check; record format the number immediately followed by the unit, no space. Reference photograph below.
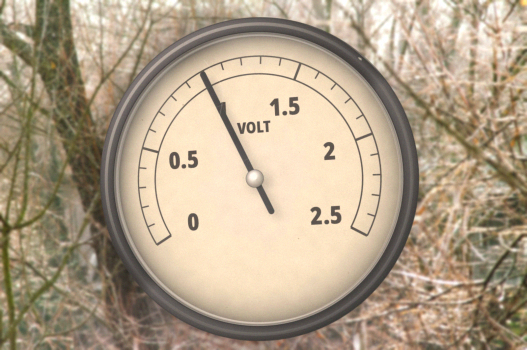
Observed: 1V
